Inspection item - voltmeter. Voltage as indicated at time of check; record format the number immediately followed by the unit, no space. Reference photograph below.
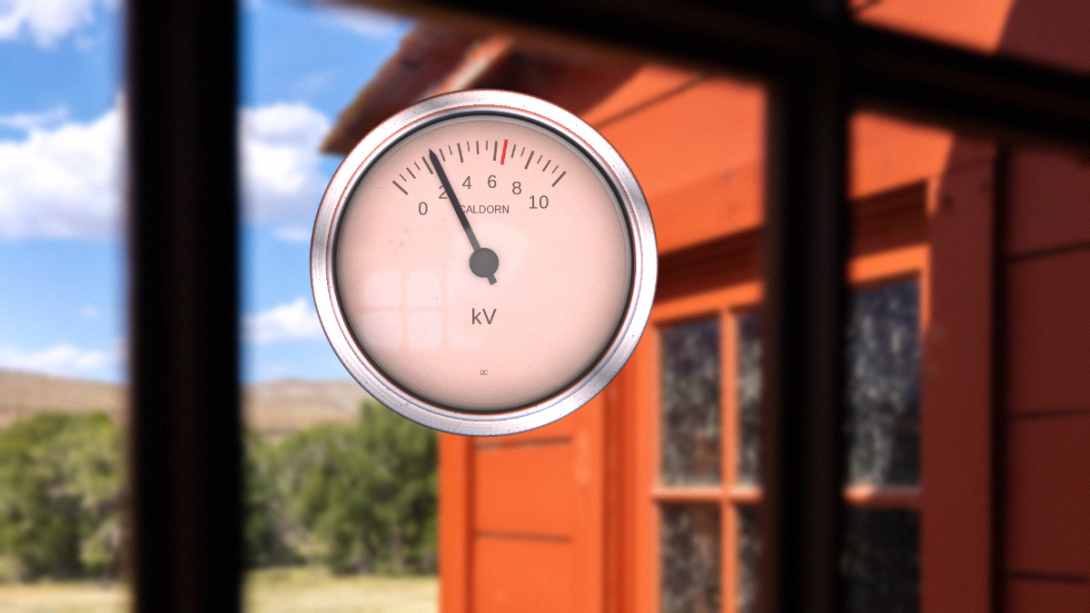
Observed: 2.5kV
